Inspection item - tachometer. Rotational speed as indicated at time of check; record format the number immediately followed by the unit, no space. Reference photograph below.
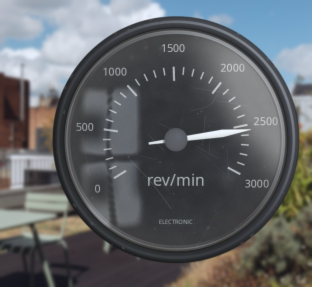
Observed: 2550rpm
